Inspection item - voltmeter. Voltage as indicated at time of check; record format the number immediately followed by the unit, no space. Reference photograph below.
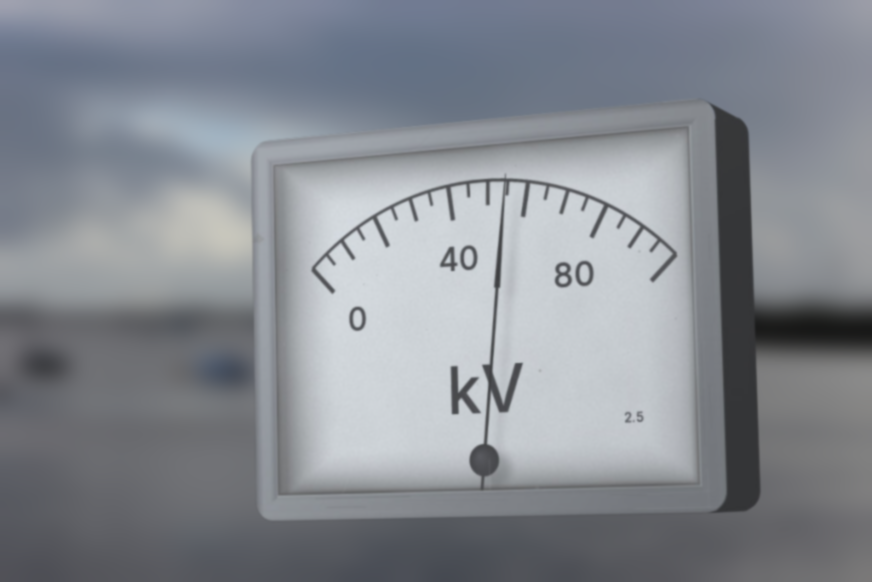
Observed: 55kV
